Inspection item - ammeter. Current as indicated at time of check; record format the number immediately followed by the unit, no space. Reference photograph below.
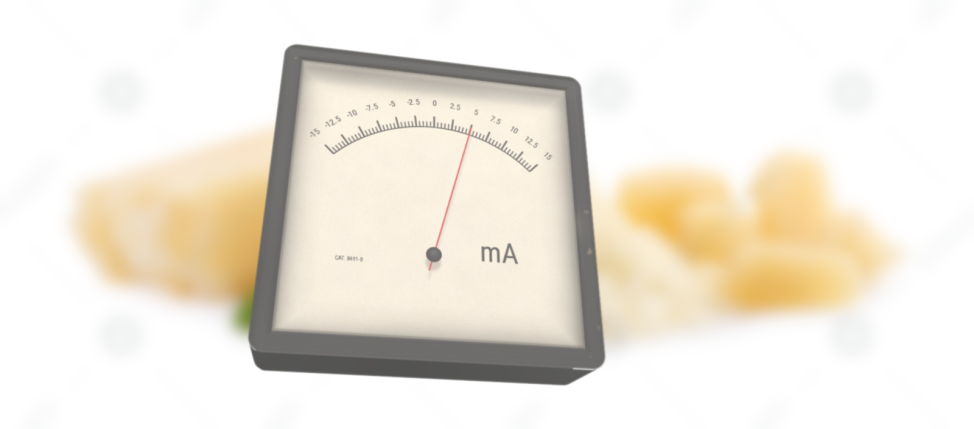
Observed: 5mA
